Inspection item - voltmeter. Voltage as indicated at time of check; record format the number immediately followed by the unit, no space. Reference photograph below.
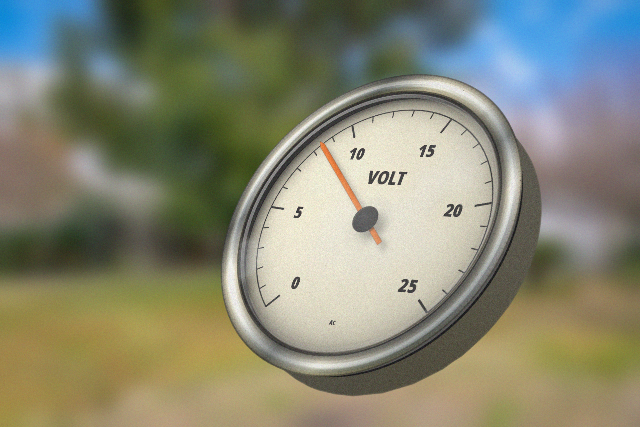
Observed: 8.5V
